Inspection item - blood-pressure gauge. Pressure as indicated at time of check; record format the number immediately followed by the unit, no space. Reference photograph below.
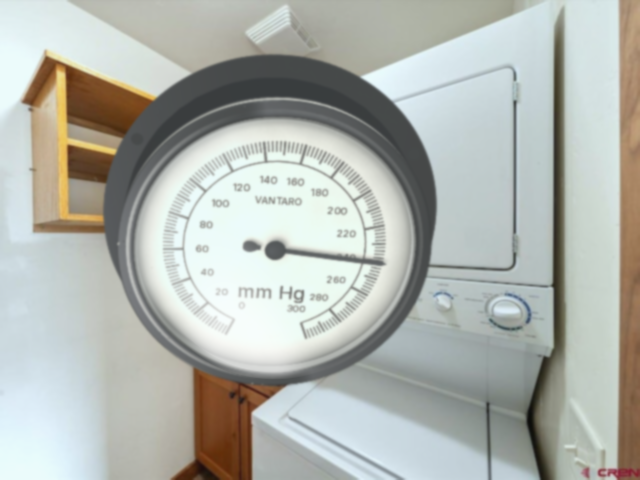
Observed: 240mmHg
